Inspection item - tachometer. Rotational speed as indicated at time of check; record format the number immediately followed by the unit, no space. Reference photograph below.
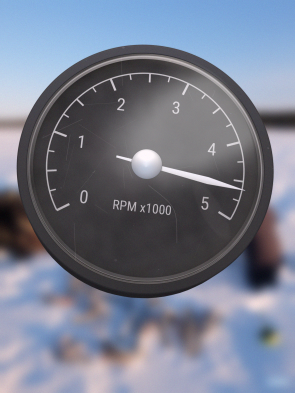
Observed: 4625rpm
